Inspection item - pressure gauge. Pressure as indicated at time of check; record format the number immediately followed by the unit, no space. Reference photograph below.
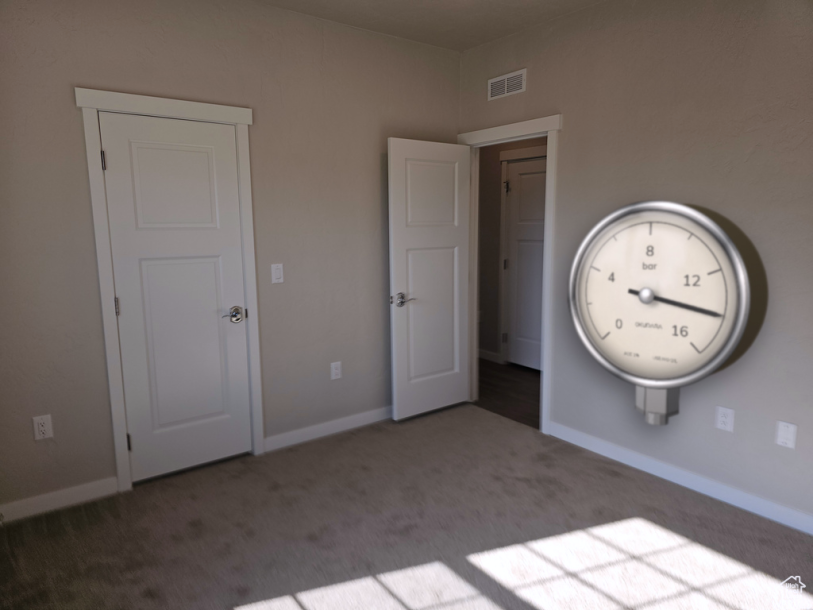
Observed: 14bar
